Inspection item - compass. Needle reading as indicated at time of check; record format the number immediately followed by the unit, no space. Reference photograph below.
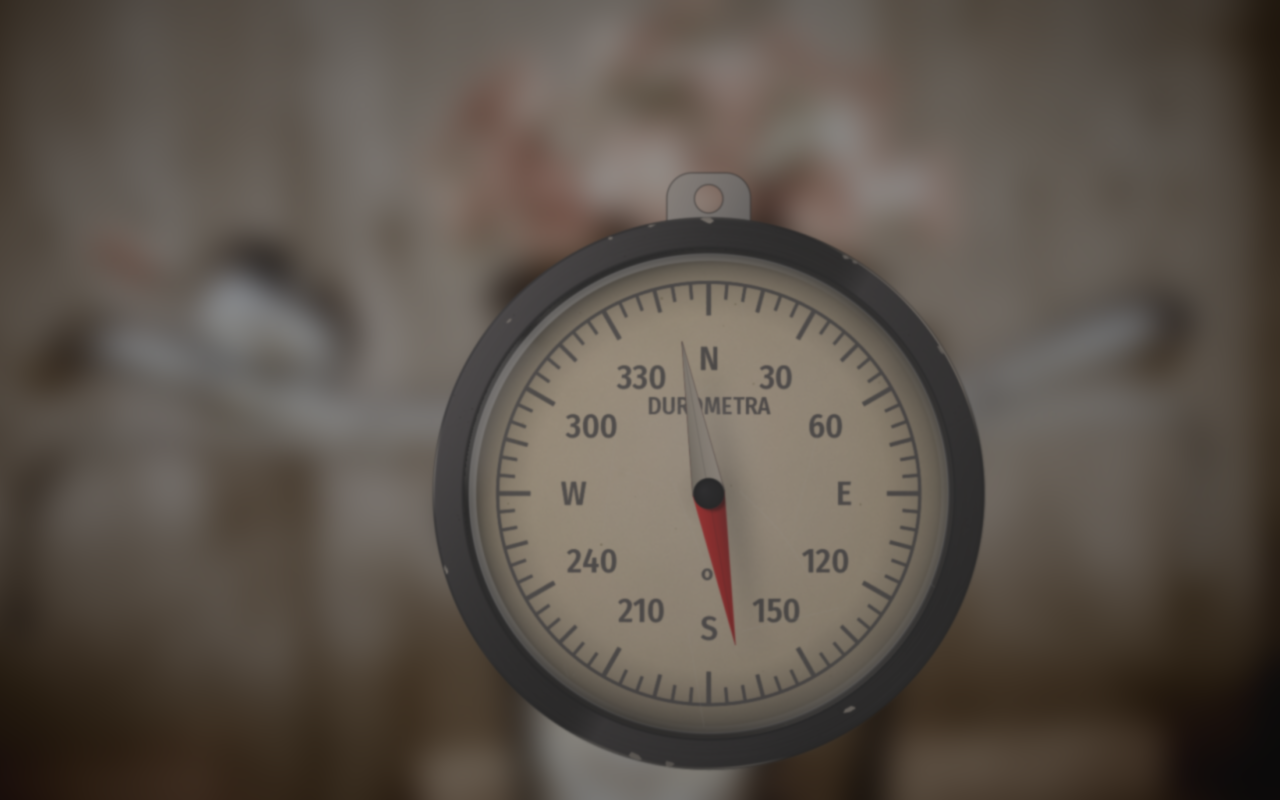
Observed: 170°
